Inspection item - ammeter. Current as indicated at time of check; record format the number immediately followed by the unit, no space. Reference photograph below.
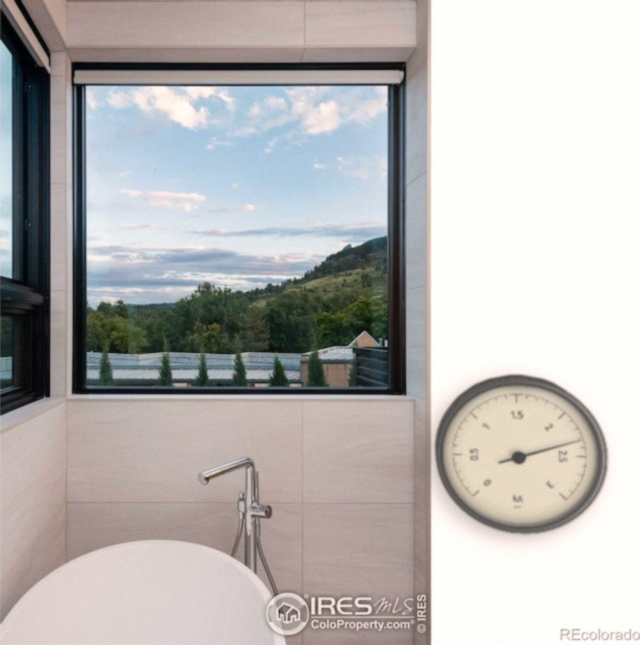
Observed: 2.3kA
